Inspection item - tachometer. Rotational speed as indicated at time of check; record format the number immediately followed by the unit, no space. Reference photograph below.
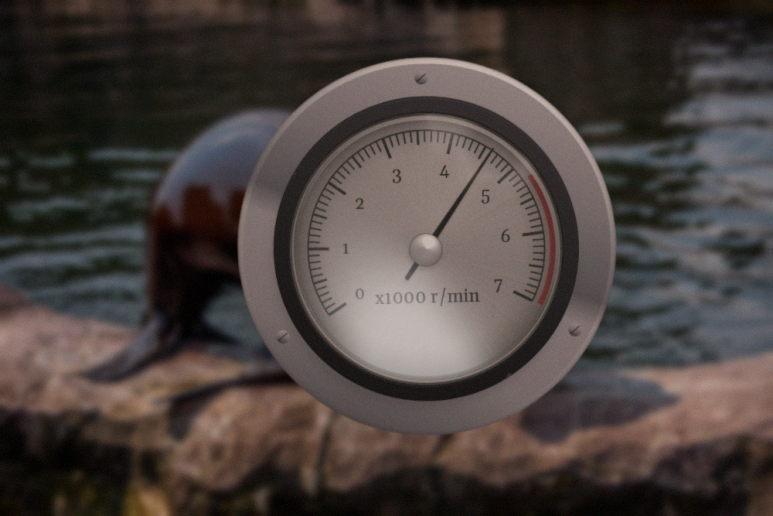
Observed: 4600rpm
